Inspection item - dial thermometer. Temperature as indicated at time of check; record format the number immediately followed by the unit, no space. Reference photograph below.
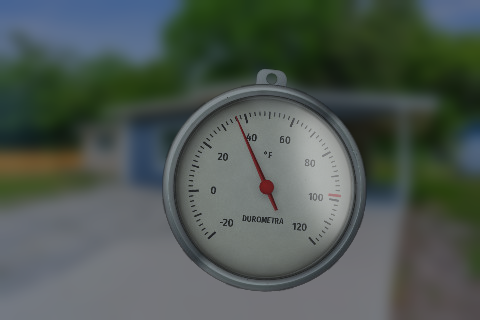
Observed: 36°F
